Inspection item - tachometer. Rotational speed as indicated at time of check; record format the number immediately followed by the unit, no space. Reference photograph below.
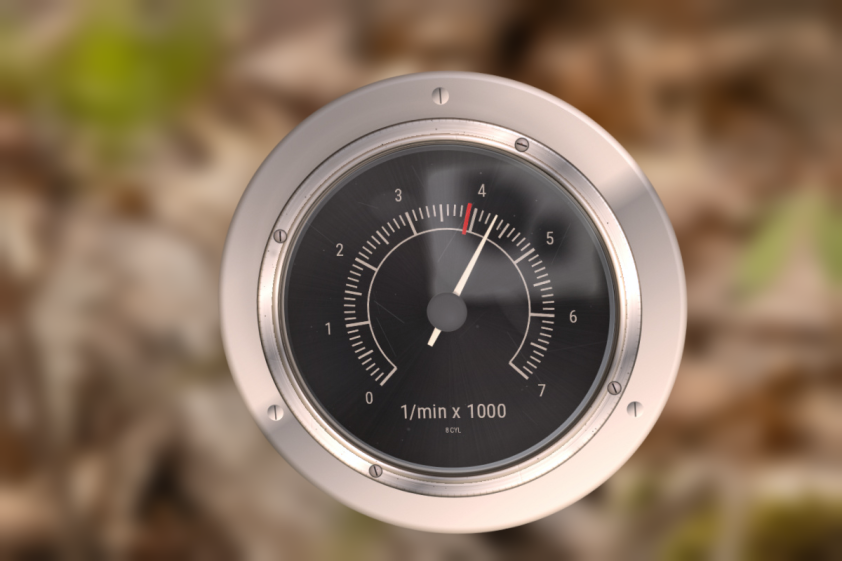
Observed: 4300rpm
